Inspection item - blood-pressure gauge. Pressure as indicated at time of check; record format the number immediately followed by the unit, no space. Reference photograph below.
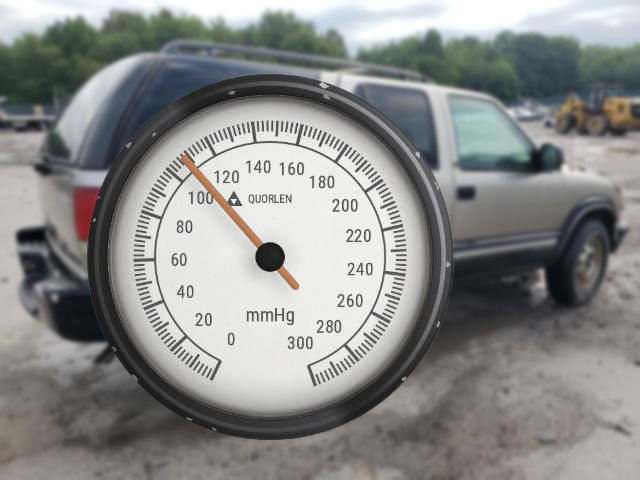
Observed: 108mmHg
